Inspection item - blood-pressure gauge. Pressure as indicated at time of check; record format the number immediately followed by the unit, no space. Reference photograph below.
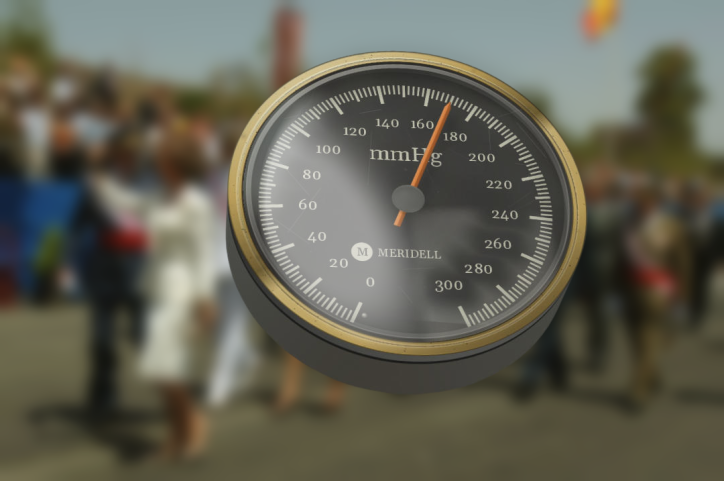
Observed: 170mmHg
